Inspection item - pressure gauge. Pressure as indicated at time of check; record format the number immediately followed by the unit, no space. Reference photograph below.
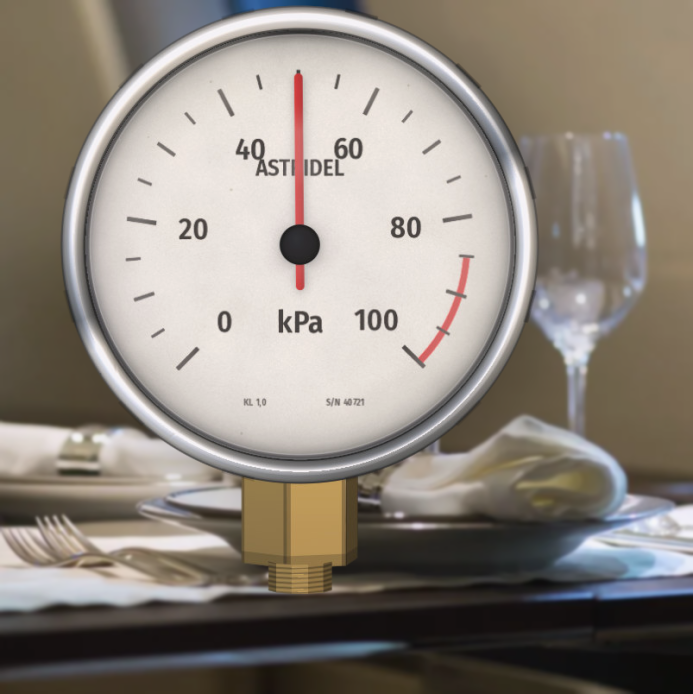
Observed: 50kPa
